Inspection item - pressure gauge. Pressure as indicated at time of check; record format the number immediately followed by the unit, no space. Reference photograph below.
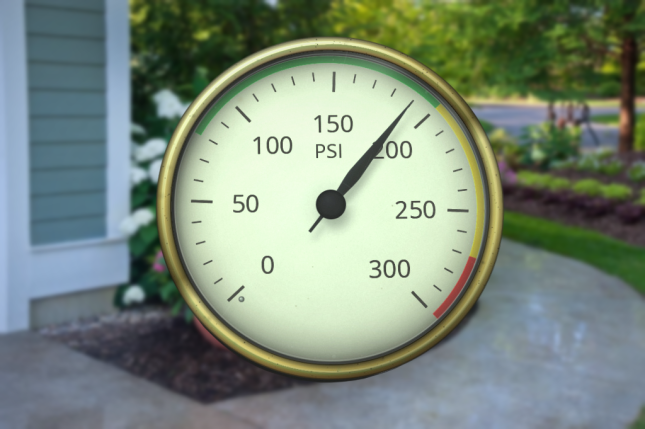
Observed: 190psi
